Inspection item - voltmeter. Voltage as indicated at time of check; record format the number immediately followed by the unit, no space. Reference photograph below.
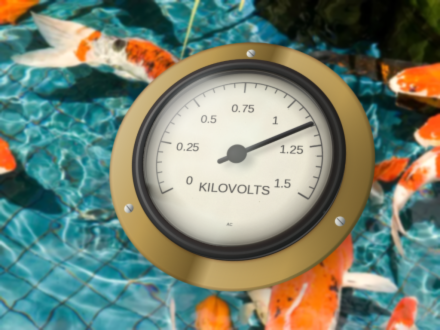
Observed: 1.15kV
